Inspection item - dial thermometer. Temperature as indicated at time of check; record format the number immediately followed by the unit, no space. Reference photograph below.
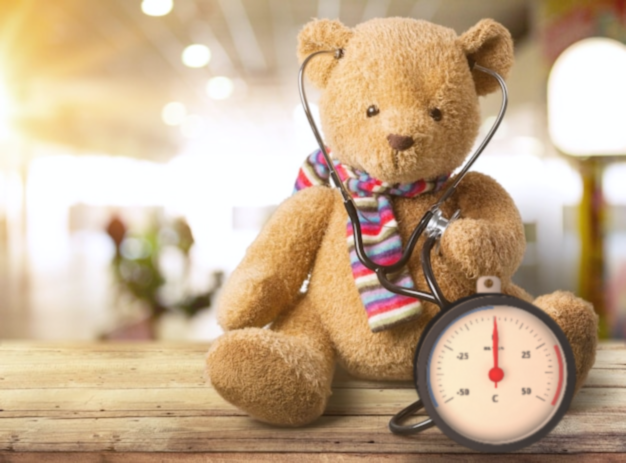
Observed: 0°C
